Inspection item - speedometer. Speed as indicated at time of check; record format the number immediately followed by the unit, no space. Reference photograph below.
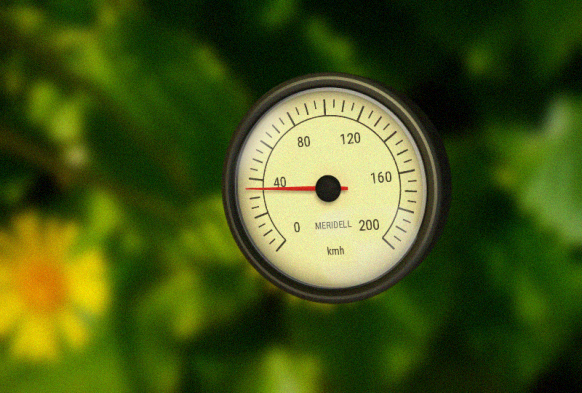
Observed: 35km/h
